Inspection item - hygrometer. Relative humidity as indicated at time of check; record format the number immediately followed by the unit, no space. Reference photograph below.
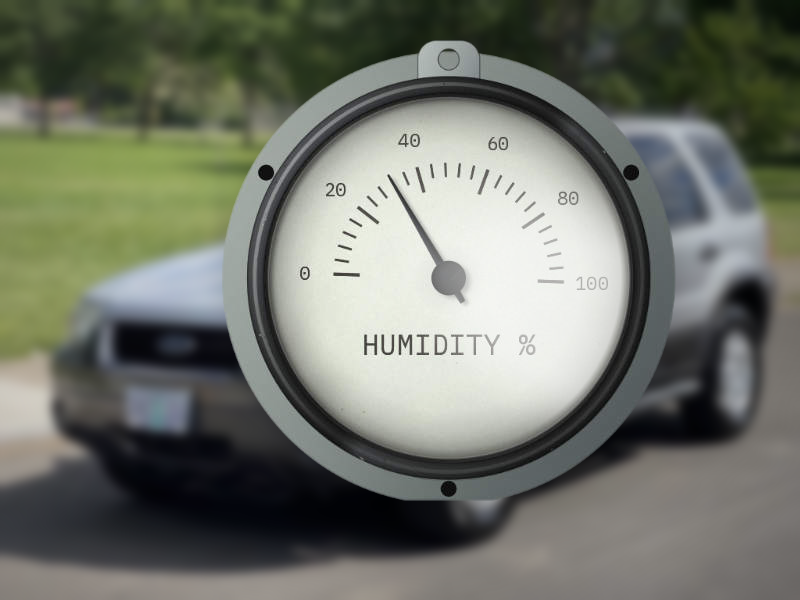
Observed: 32%
